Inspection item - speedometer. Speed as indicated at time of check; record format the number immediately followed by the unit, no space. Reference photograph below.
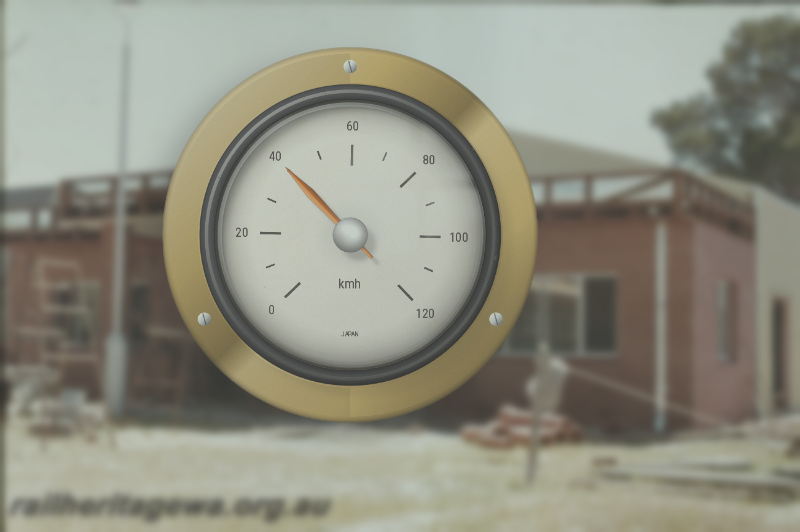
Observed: 40km/h
